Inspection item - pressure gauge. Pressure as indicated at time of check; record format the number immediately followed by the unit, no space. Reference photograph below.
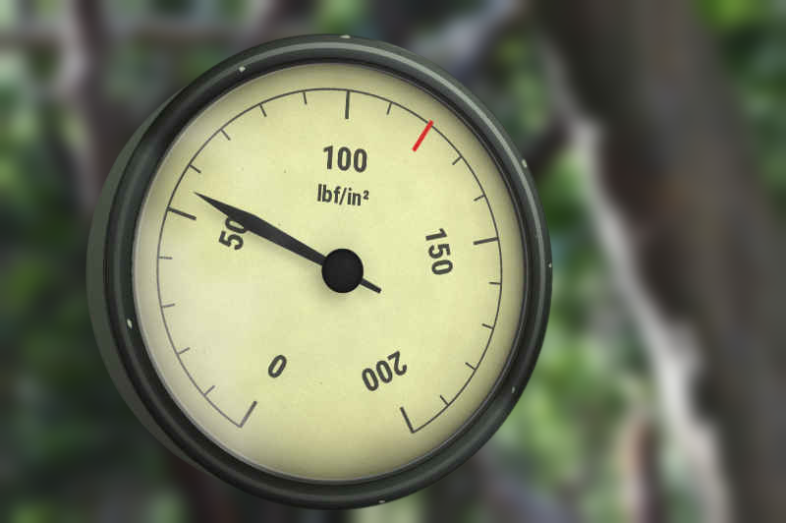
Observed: 55psi
